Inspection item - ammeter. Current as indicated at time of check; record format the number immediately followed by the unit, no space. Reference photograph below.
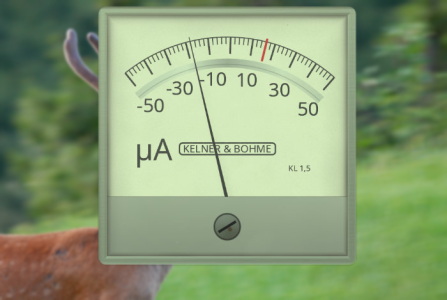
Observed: -18µA
